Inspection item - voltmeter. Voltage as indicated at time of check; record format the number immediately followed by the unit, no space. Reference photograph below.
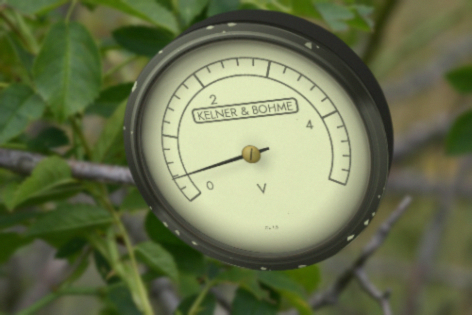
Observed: 0.4V
